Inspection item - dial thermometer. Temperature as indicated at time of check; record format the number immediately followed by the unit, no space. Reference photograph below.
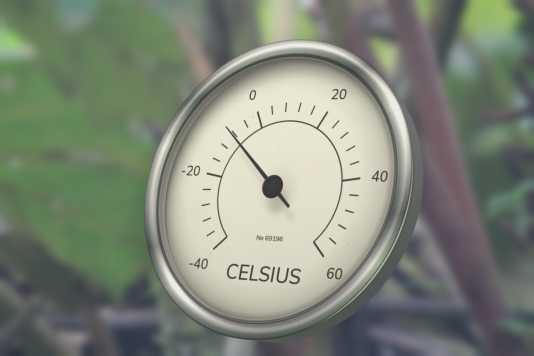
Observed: -8°C
